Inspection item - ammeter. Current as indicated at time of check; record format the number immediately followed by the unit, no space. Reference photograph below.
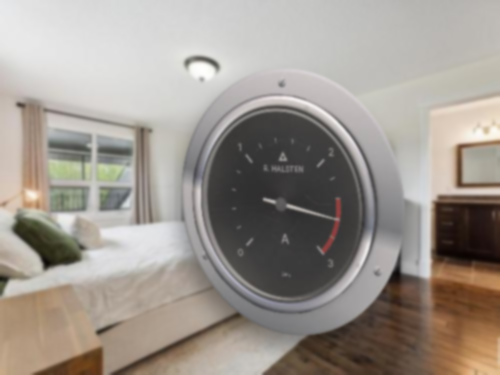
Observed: 2.6A
